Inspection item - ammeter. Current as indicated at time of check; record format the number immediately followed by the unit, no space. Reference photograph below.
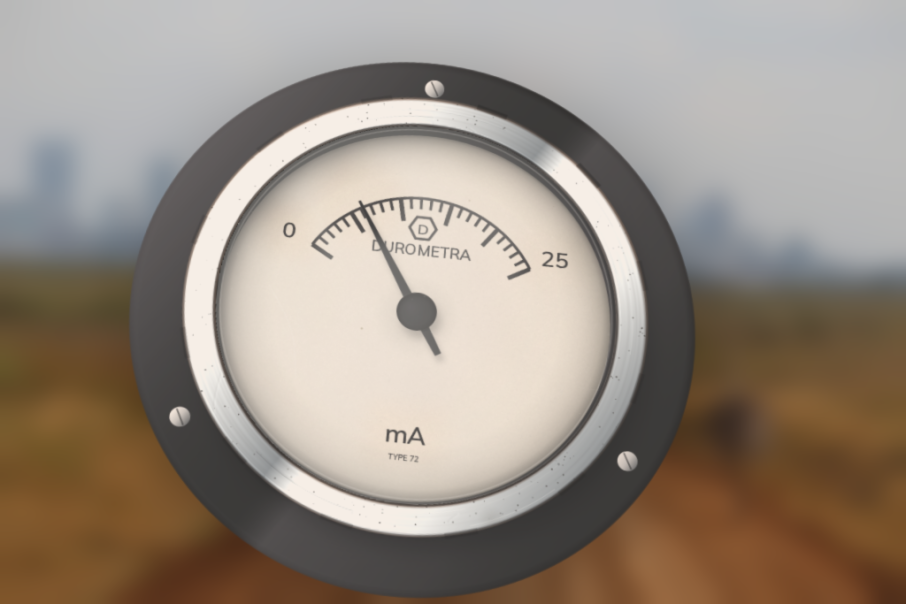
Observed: 6mA
